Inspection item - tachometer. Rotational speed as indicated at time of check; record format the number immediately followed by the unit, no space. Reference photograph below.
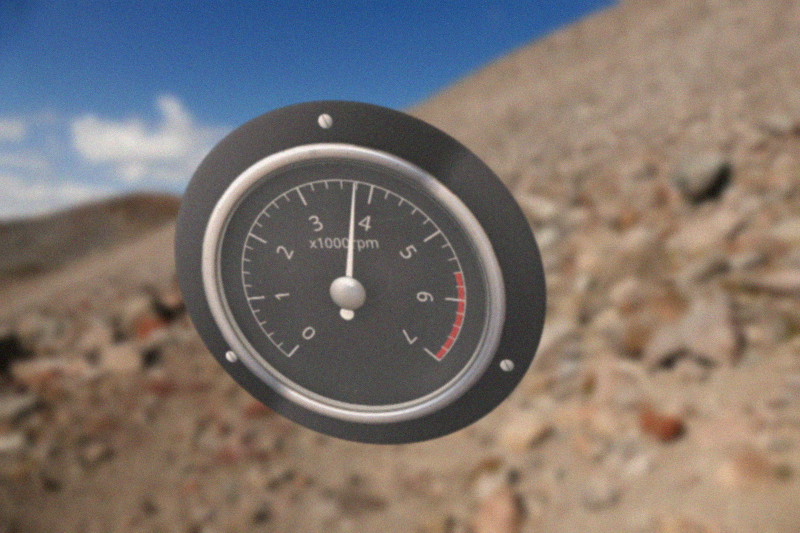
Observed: 3800rpm
